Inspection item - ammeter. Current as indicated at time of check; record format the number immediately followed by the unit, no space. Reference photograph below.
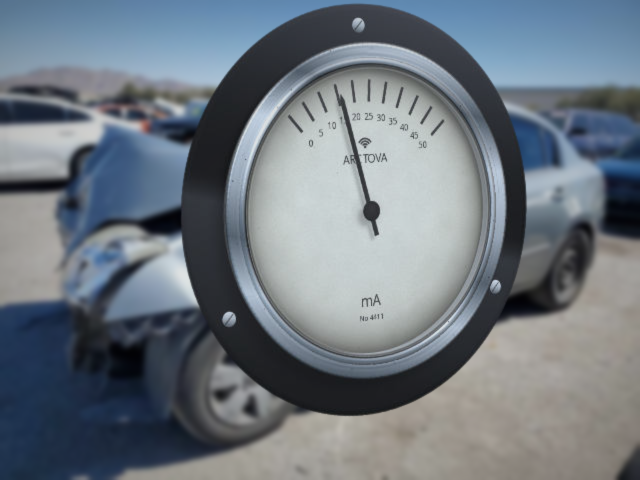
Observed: 15mA
